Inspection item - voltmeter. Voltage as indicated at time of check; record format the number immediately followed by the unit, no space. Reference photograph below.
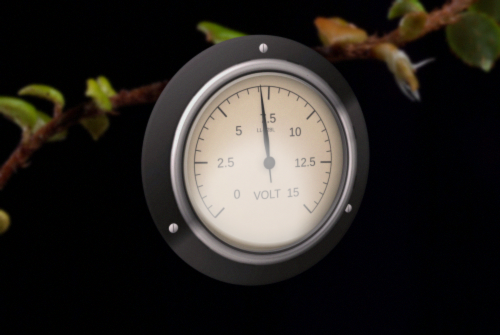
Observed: 7V
